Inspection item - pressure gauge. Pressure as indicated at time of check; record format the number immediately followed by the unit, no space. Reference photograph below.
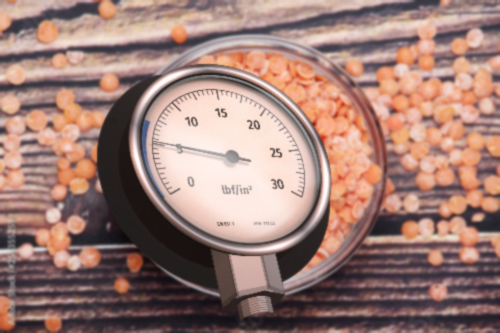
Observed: 5psi
